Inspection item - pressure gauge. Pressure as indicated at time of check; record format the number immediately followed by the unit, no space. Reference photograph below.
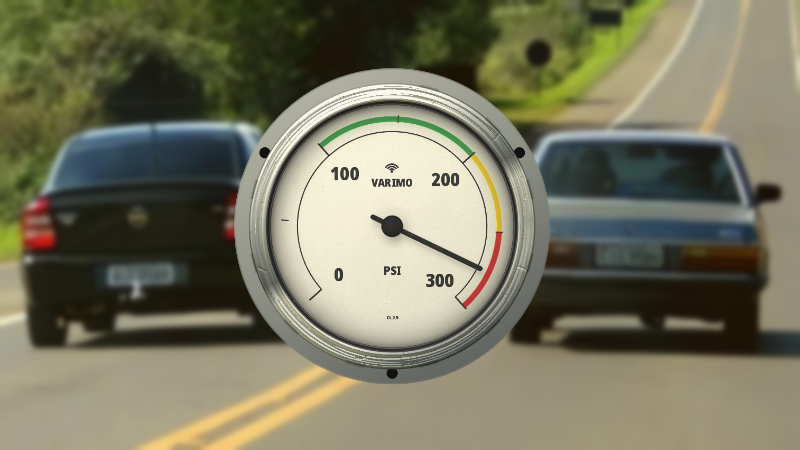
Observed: 275psi
